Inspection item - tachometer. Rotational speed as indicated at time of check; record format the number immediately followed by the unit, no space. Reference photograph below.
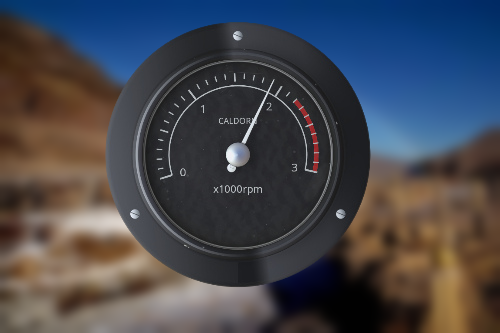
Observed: 1900rpm
